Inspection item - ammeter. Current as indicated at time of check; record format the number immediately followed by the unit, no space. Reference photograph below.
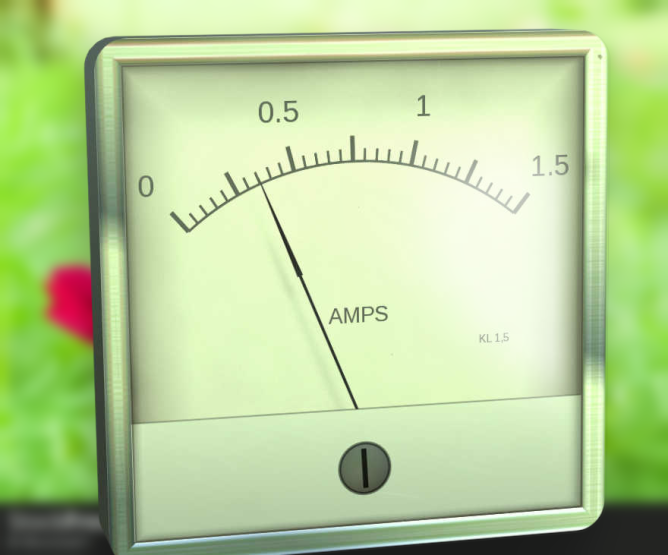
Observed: 0.35A
